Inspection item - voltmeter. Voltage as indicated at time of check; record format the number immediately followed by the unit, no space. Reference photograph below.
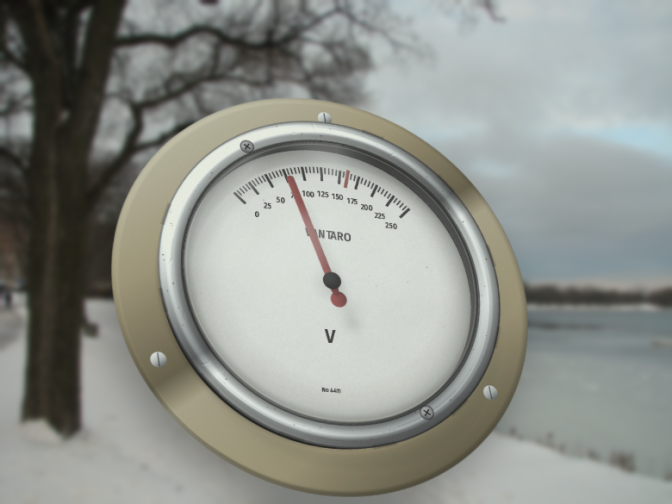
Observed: 75V
